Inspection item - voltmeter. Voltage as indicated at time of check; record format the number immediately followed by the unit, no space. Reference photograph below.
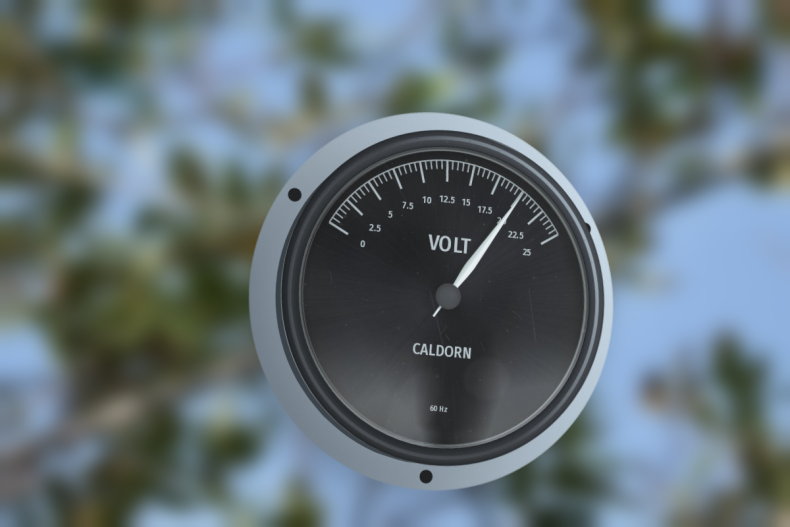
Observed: 20V
